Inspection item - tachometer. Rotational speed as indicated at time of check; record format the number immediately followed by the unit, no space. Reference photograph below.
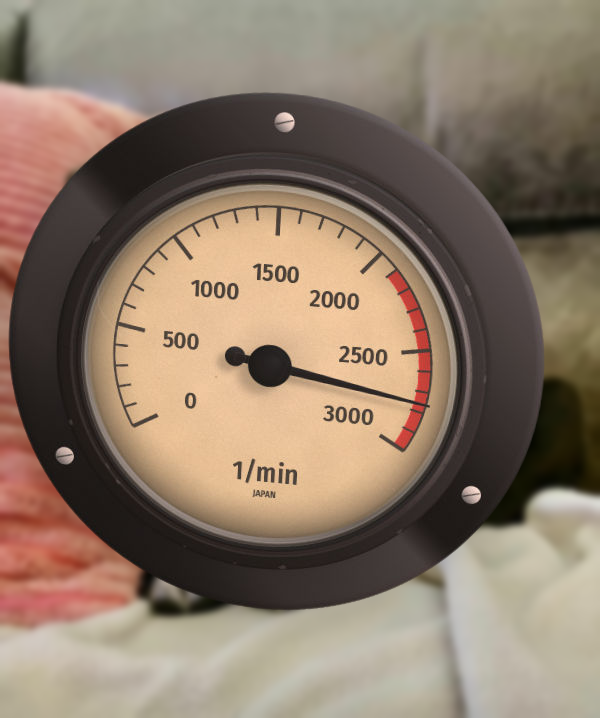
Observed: 2750rpm
